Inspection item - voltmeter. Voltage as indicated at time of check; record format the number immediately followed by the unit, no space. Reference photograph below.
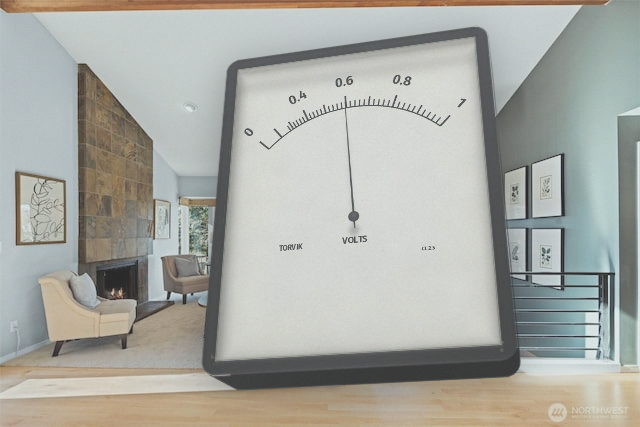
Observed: 0.6V
